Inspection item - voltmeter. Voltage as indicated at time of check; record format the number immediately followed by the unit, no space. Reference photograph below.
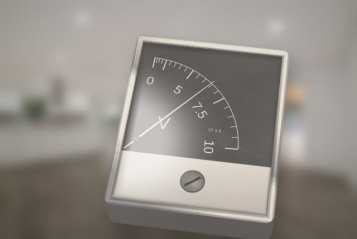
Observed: 6.5V
